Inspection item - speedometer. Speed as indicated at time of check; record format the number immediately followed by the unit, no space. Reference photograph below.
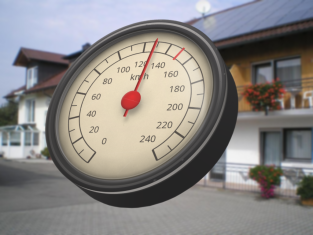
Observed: 130km/h
